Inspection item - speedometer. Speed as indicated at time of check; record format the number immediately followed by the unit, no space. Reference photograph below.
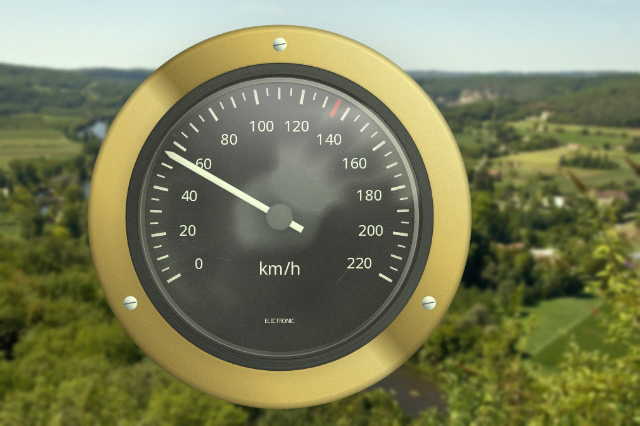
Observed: 55km/h
